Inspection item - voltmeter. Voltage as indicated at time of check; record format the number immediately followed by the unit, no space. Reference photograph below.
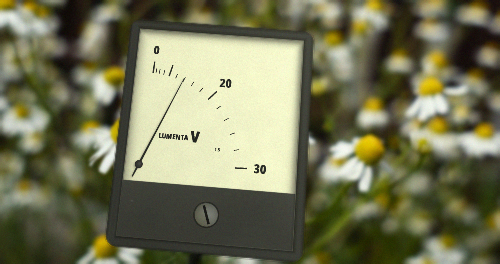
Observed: 14V
